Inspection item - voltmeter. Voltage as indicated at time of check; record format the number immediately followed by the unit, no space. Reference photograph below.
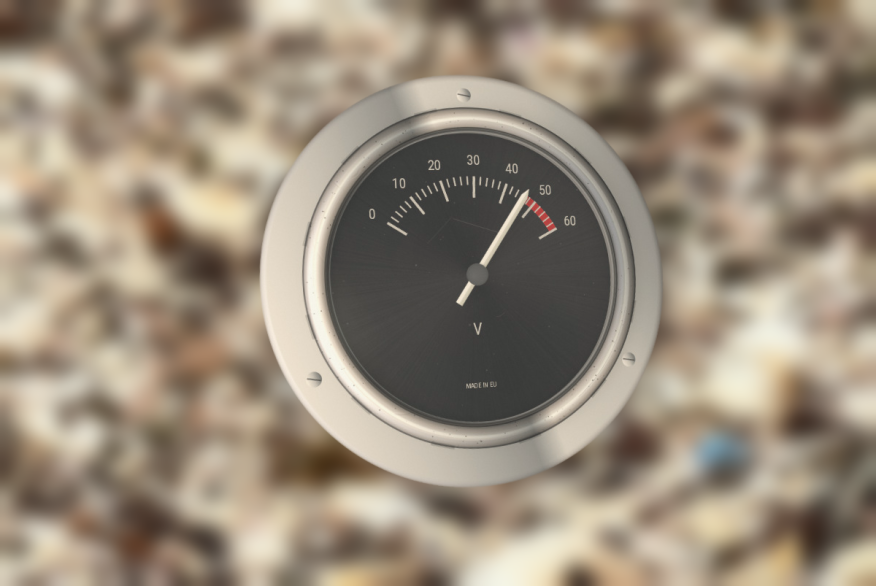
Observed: 46V
